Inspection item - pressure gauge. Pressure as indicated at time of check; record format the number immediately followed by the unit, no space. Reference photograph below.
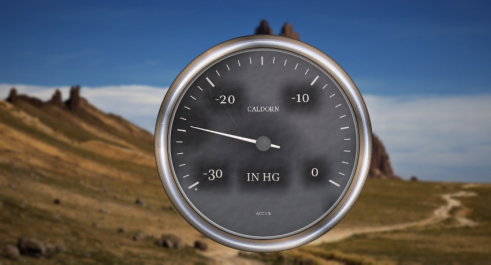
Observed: -24.5inHg
